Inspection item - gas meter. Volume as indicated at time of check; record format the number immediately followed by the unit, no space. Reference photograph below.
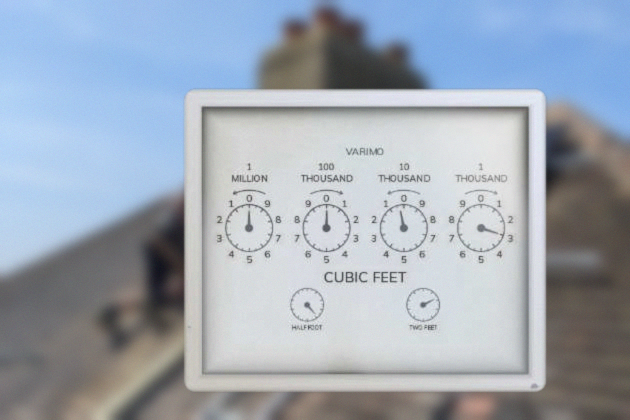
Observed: 300ft³
